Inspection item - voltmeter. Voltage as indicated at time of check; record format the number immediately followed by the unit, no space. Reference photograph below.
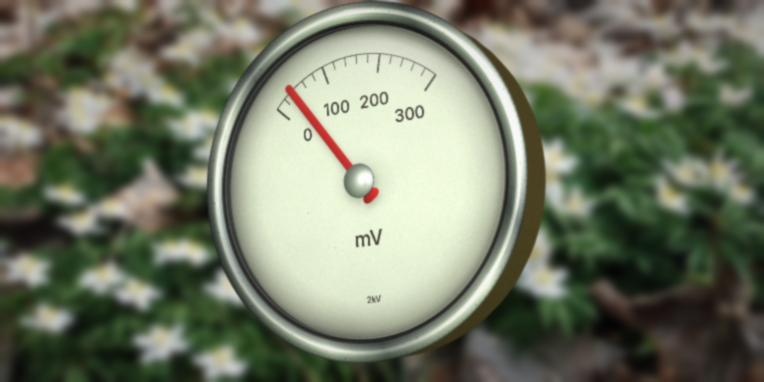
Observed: 40mV
